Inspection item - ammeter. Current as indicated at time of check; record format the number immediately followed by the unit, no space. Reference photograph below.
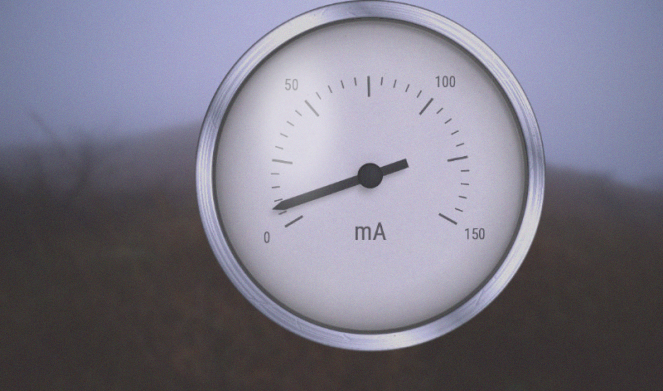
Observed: 7.5mA
